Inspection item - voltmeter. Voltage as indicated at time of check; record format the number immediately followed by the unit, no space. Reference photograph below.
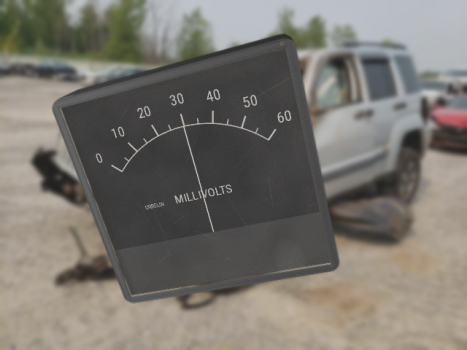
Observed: 30mV
